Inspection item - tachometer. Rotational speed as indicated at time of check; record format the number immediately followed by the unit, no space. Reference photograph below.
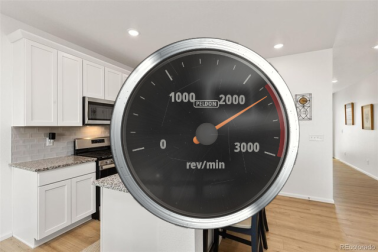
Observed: 2300rpm
